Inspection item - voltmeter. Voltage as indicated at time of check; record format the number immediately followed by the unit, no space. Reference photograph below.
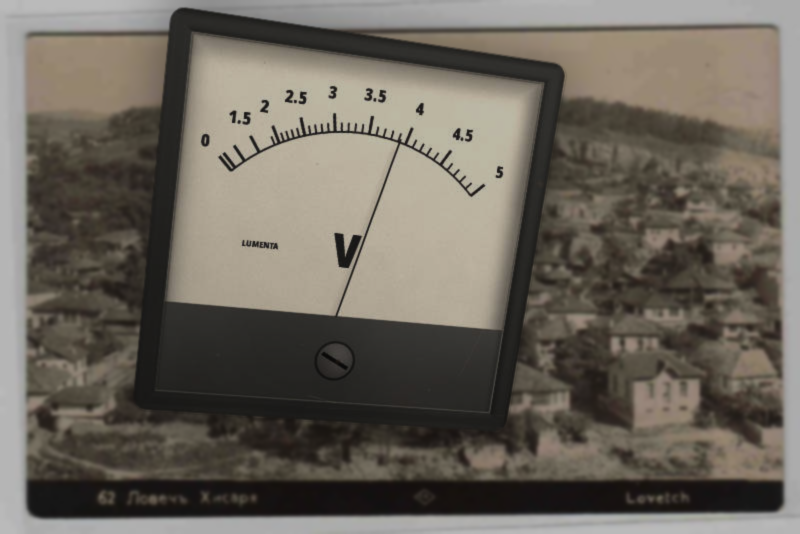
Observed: 3.9V
